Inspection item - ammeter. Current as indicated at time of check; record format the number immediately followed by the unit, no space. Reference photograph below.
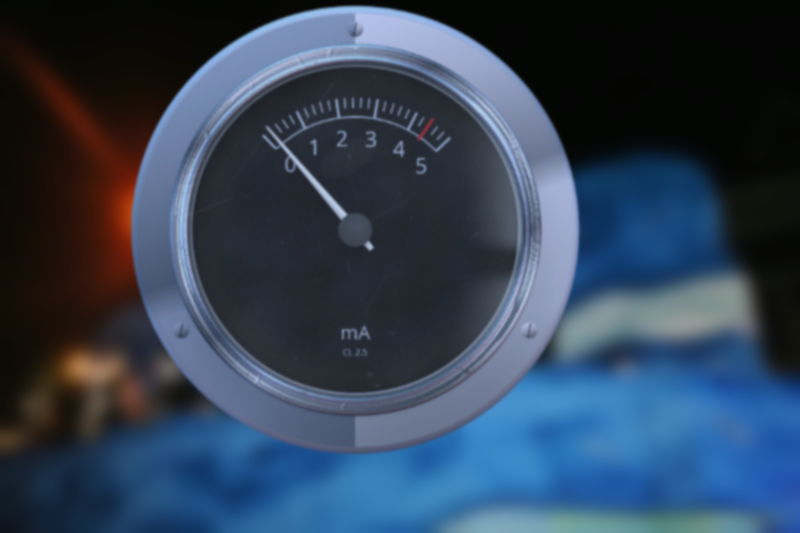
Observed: 0.2mA
